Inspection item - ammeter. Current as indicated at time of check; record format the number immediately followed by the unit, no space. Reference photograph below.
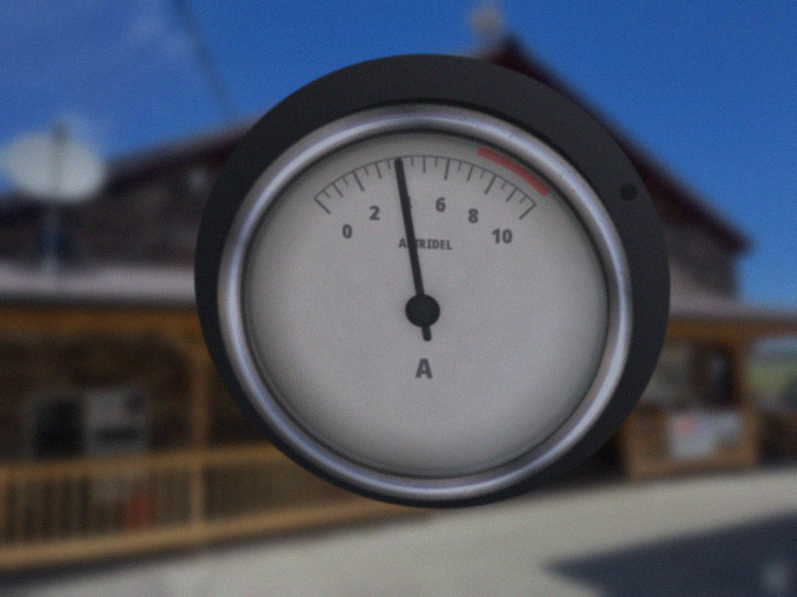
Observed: 4A
